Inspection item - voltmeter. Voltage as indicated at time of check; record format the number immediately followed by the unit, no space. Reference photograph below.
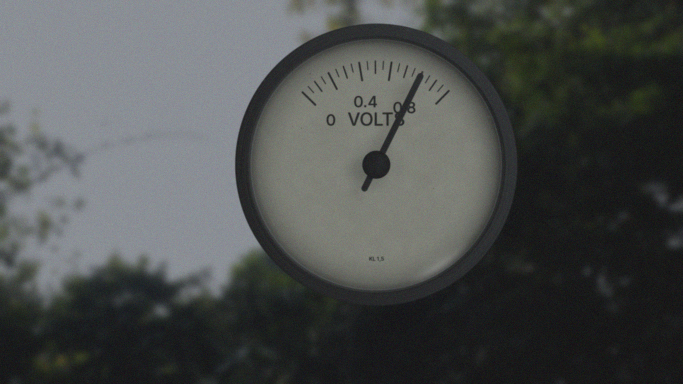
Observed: 0.8V
